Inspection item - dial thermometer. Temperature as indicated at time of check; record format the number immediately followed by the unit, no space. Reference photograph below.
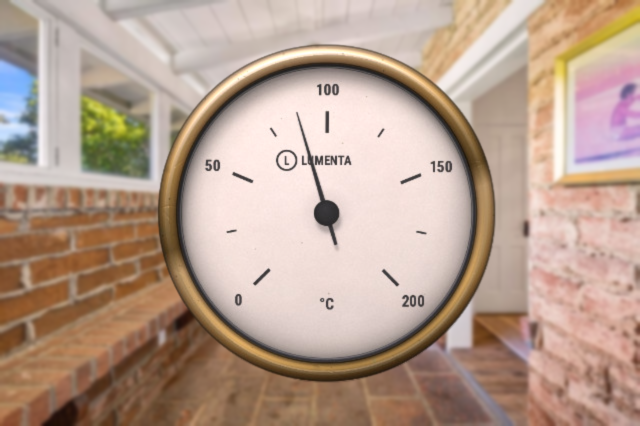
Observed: 87.5°C
